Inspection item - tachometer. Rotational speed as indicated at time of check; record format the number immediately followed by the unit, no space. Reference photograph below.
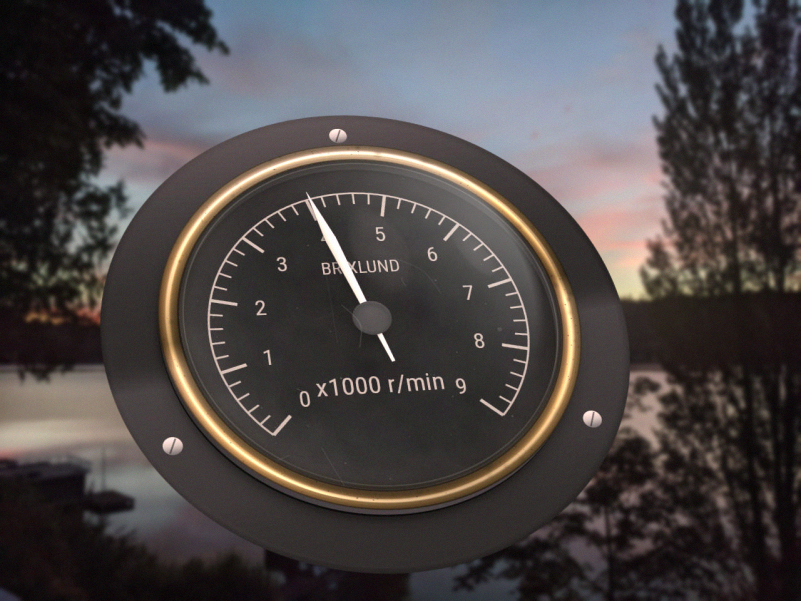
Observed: 4000rpm
